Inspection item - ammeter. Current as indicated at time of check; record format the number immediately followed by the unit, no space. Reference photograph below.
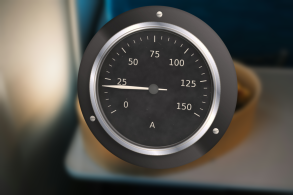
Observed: 20A
